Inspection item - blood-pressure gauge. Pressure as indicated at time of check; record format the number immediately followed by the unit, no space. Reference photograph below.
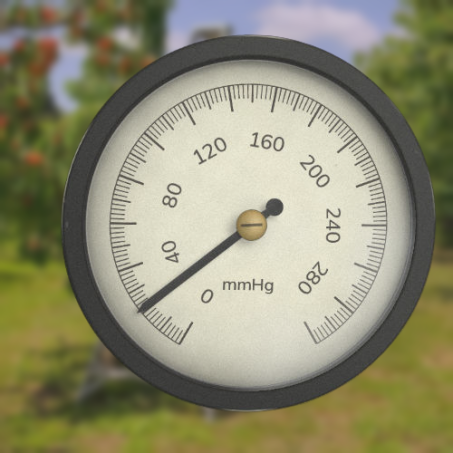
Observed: 22mmHg
